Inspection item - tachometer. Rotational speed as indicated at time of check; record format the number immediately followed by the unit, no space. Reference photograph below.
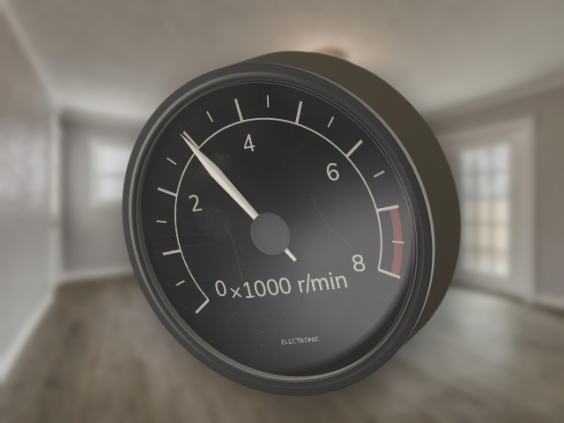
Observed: 3000rpm
